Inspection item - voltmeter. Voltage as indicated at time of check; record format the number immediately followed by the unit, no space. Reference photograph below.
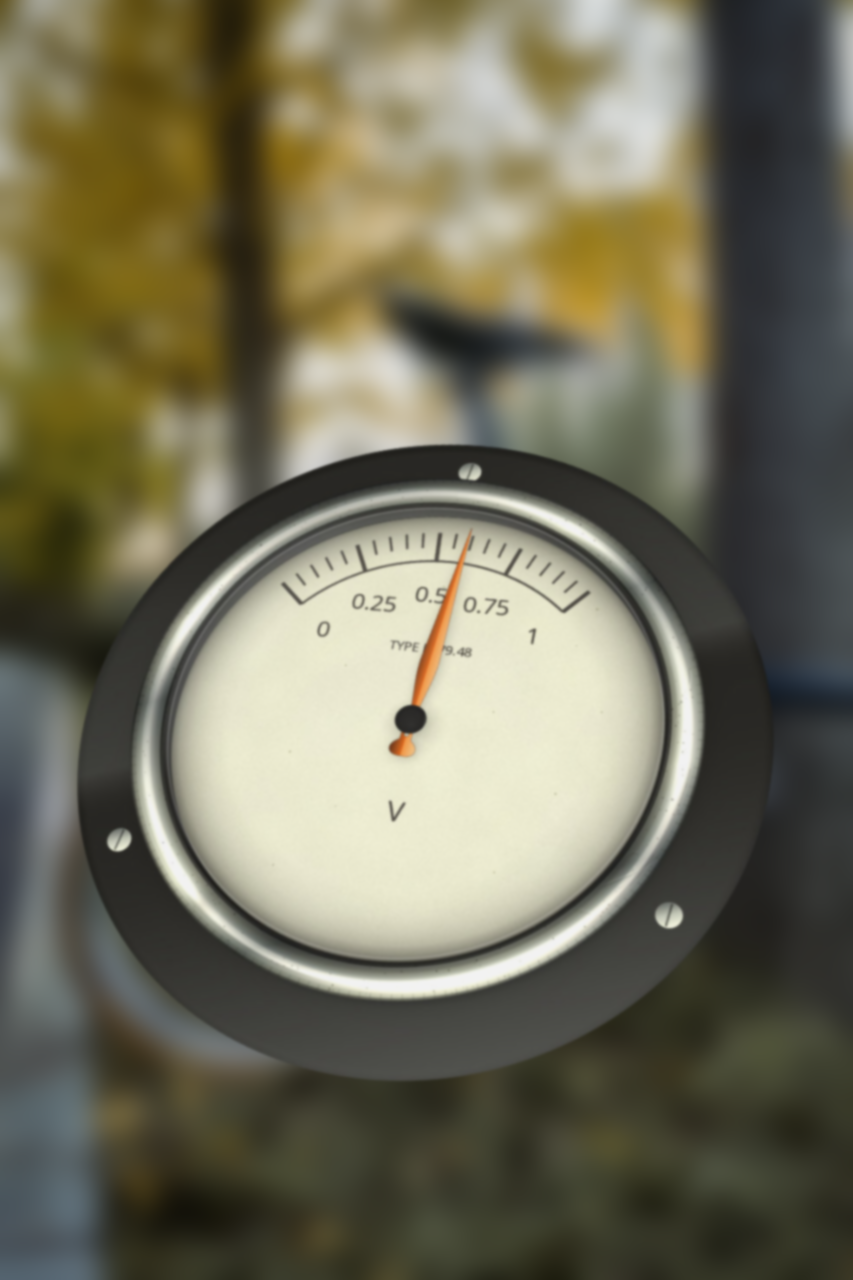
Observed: 0.6V
